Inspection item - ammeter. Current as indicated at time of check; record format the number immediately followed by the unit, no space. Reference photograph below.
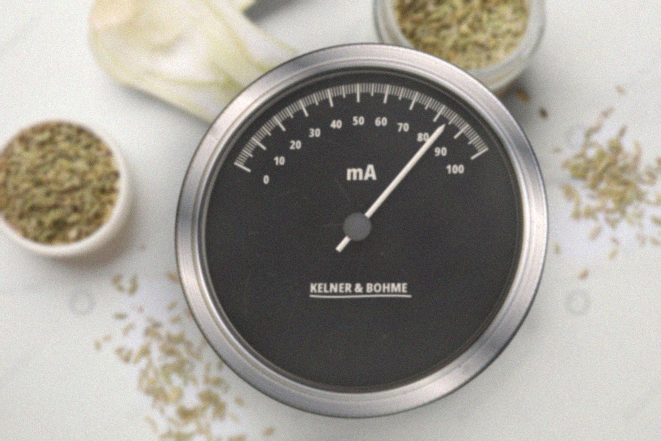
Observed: 85mA
